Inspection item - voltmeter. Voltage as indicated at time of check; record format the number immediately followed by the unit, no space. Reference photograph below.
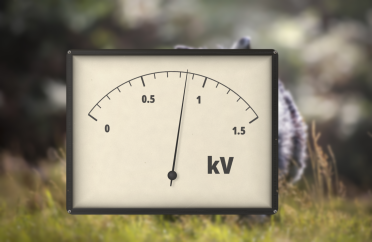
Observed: 0.85kV
